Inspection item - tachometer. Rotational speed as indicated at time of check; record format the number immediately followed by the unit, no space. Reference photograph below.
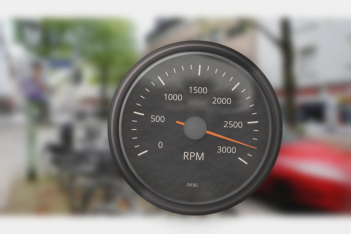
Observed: 2800rpm
